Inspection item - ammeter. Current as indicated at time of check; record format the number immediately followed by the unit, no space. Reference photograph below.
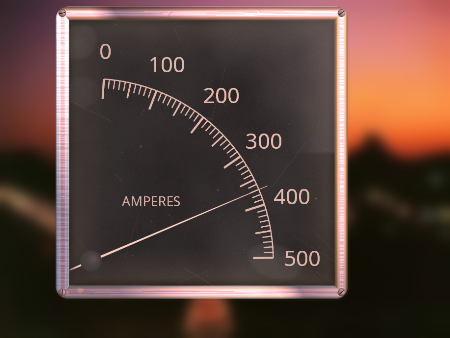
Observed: 370A
